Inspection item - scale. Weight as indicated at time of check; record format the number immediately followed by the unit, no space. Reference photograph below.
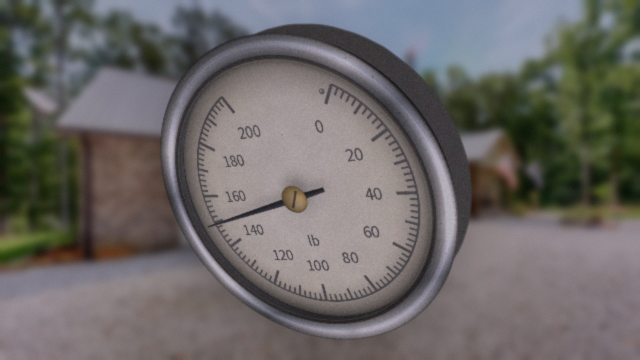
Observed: 150lb
